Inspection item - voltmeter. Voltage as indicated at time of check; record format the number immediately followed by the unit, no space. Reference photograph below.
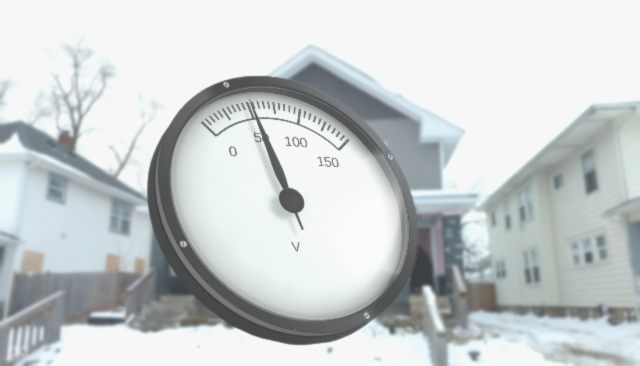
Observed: 50V
